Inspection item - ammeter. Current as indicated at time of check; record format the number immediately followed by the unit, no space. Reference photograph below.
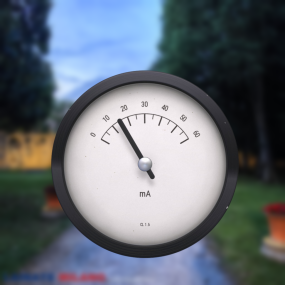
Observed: 15mA
